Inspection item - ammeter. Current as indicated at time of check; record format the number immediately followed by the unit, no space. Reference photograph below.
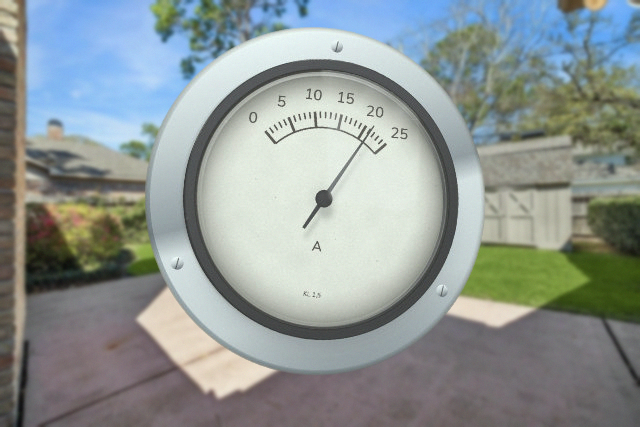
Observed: 21A
